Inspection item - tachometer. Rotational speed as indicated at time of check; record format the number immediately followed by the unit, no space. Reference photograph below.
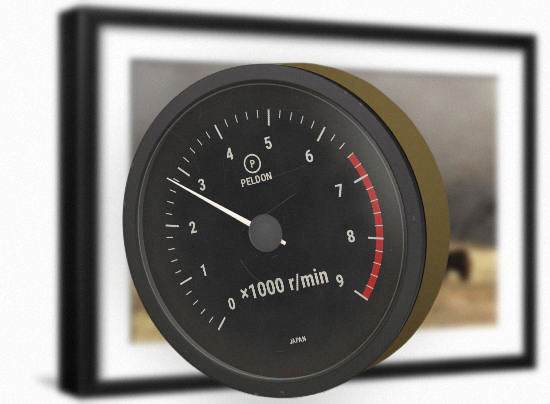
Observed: 2800rpm
